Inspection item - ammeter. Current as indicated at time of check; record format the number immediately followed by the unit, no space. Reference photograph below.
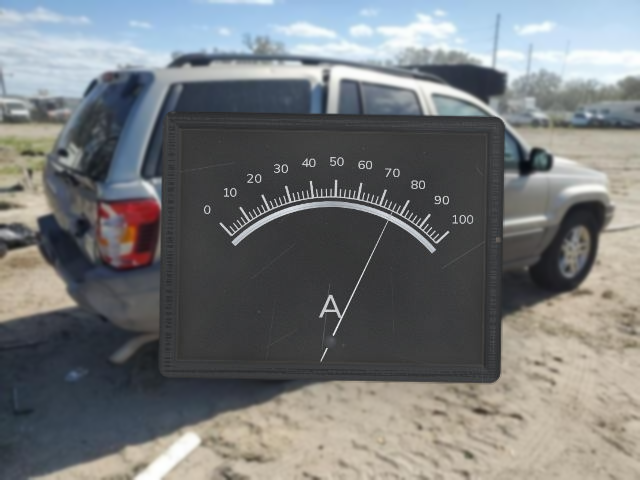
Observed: 76A
